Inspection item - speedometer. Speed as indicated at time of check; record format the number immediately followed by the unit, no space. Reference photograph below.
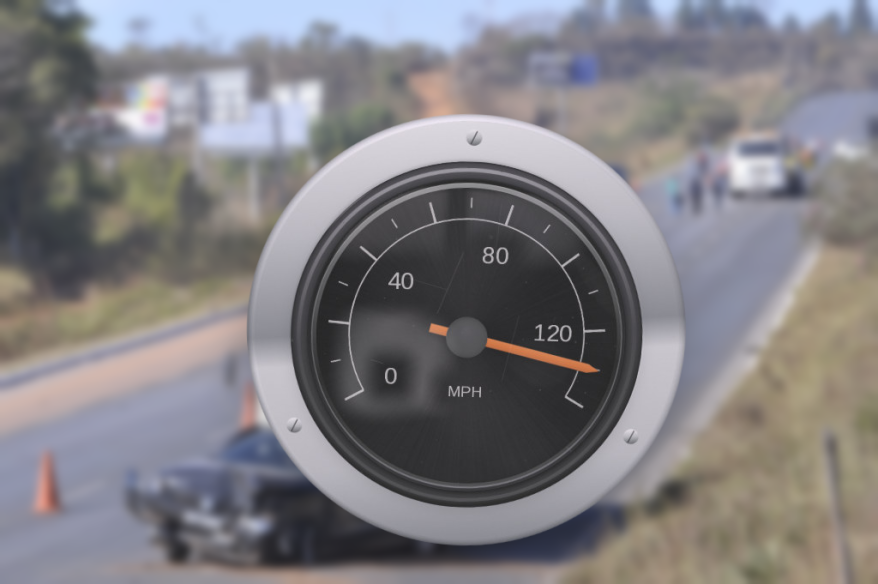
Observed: 130mph
